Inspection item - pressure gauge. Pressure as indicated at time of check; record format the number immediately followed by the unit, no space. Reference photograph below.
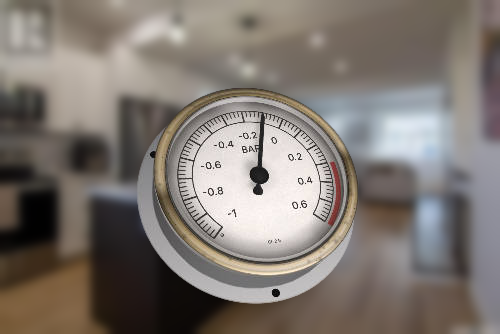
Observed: -0.1bar
